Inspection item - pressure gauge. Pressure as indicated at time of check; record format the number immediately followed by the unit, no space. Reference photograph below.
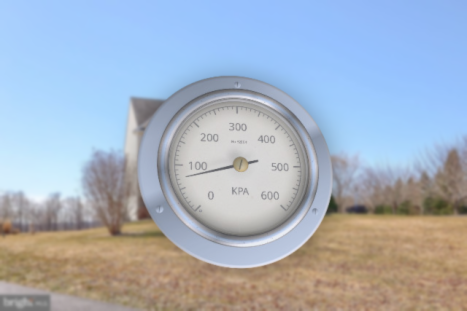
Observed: 70kPa
